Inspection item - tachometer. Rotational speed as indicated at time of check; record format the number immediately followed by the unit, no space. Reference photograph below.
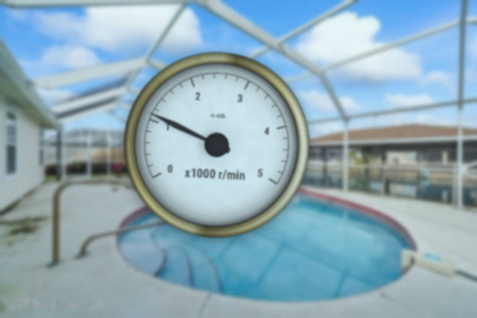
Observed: 1100rpm
